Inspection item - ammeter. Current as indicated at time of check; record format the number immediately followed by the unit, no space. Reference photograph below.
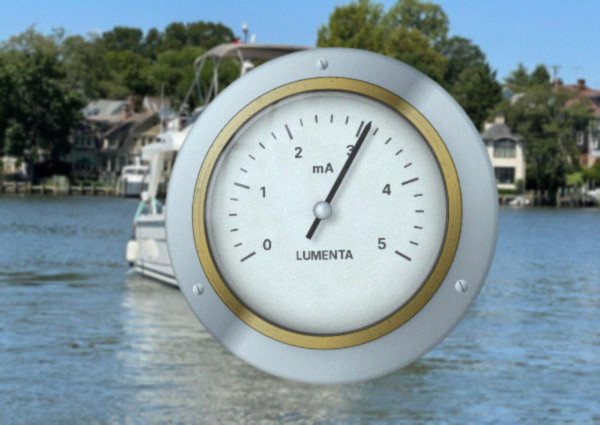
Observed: 3.1mA
